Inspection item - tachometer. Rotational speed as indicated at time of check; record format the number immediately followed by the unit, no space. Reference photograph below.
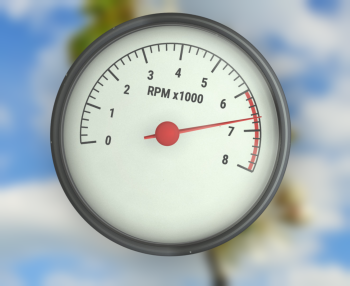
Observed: 6700rpm
